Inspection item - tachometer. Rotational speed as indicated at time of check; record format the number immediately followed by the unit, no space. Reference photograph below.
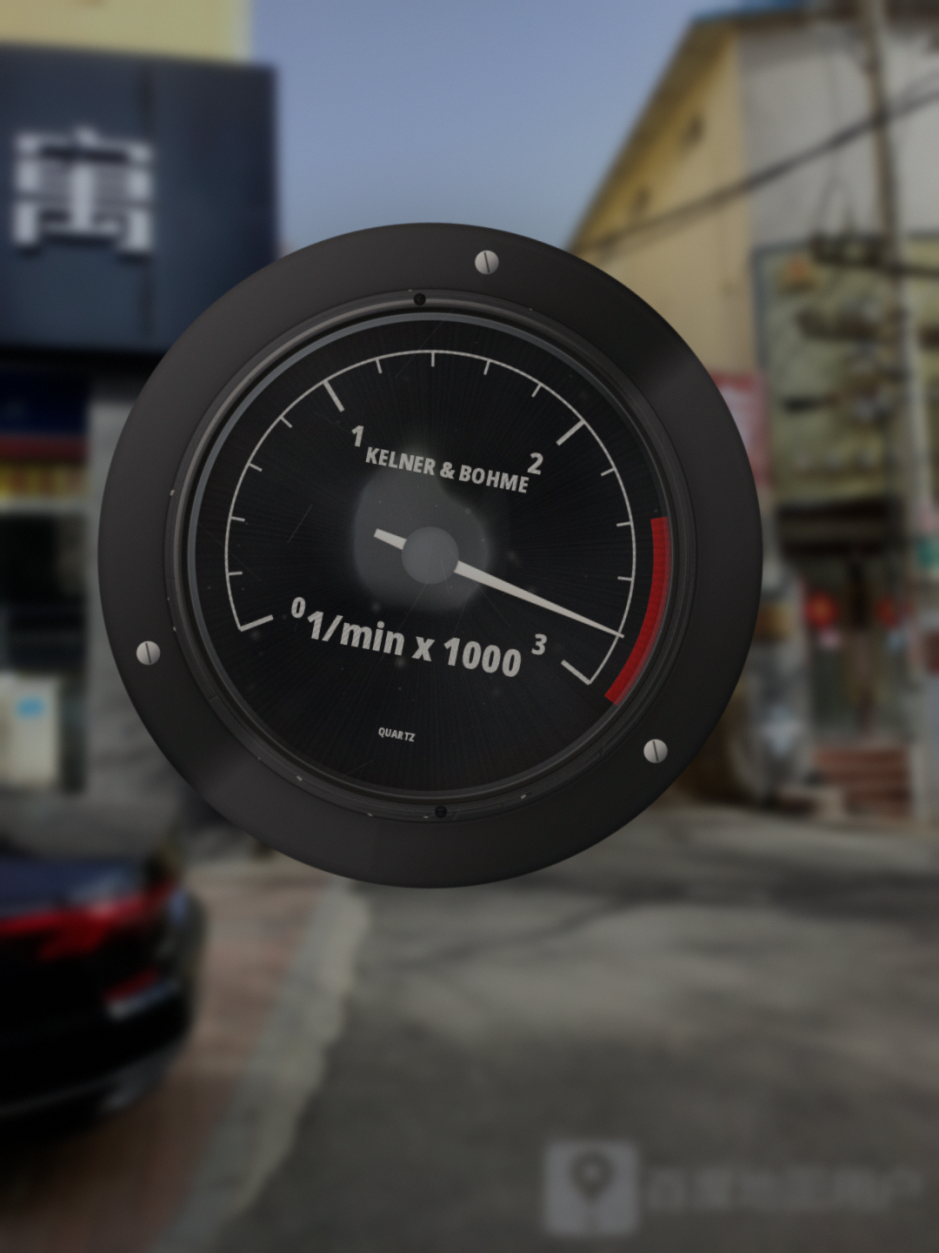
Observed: 2800rpm
